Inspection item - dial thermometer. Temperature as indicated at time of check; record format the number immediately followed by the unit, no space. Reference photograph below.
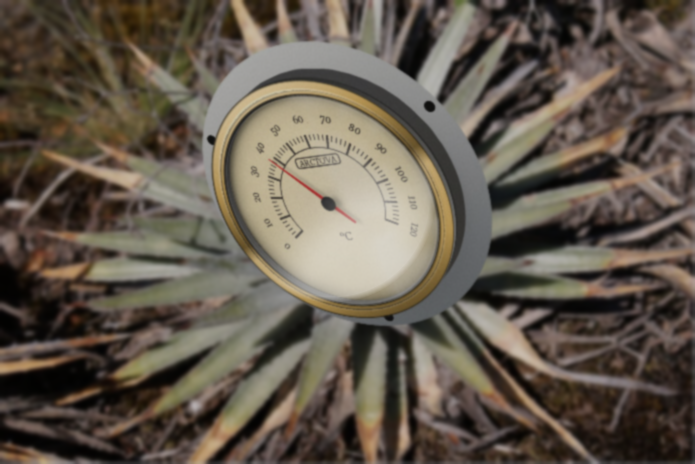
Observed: 40°C
